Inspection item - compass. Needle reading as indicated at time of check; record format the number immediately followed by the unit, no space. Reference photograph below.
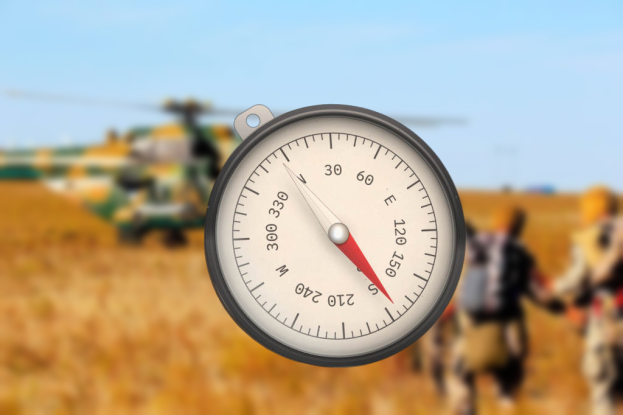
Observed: 175°
